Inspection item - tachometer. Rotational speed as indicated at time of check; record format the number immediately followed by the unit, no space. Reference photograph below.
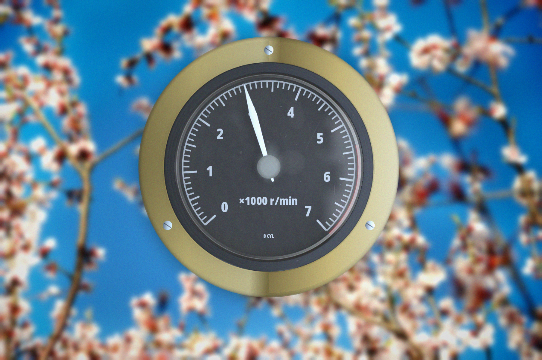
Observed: 3000rpm
